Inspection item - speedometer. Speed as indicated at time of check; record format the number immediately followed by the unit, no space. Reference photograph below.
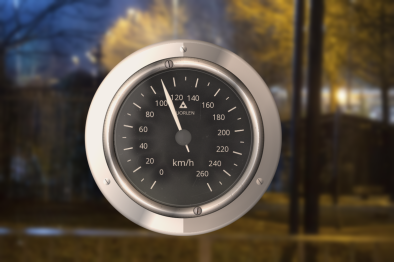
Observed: 110km/h
